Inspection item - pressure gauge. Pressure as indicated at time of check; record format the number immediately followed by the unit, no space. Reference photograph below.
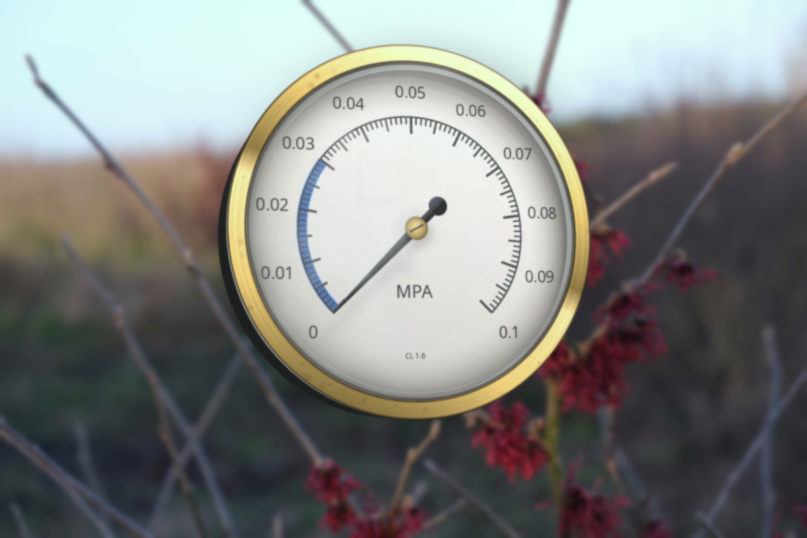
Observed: 0MPa
